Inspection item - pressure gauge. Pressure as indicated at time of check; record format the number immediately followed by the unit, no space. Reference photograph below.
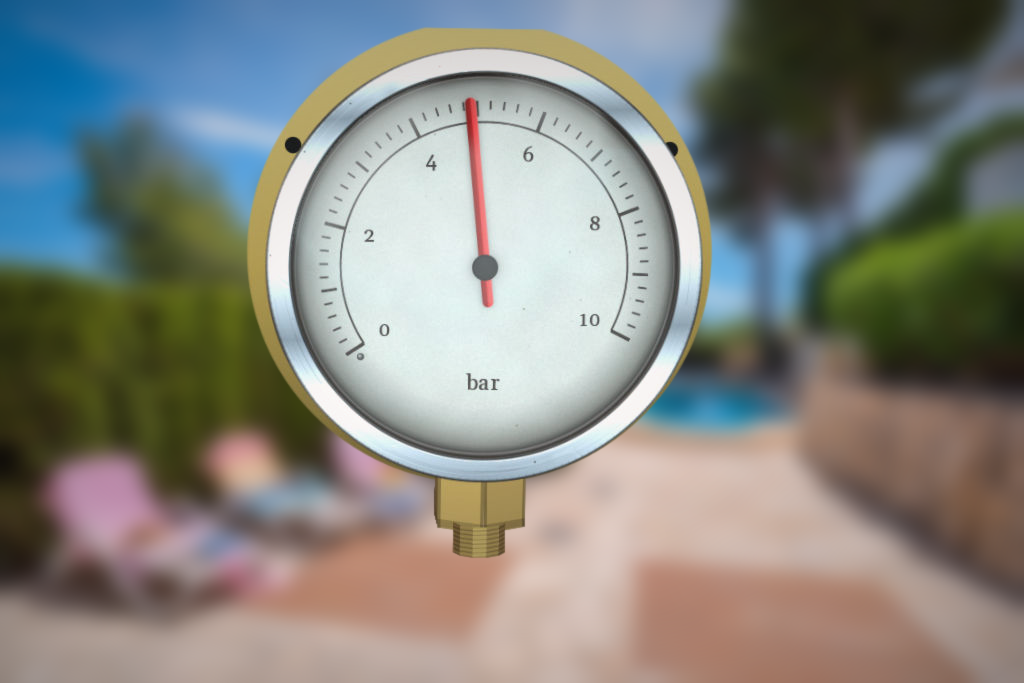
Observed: 4.9bar
